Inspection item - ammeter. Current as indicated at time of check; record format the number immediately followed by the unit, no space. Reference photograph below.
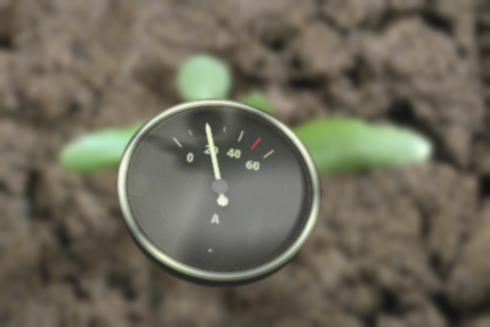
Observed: 20A
